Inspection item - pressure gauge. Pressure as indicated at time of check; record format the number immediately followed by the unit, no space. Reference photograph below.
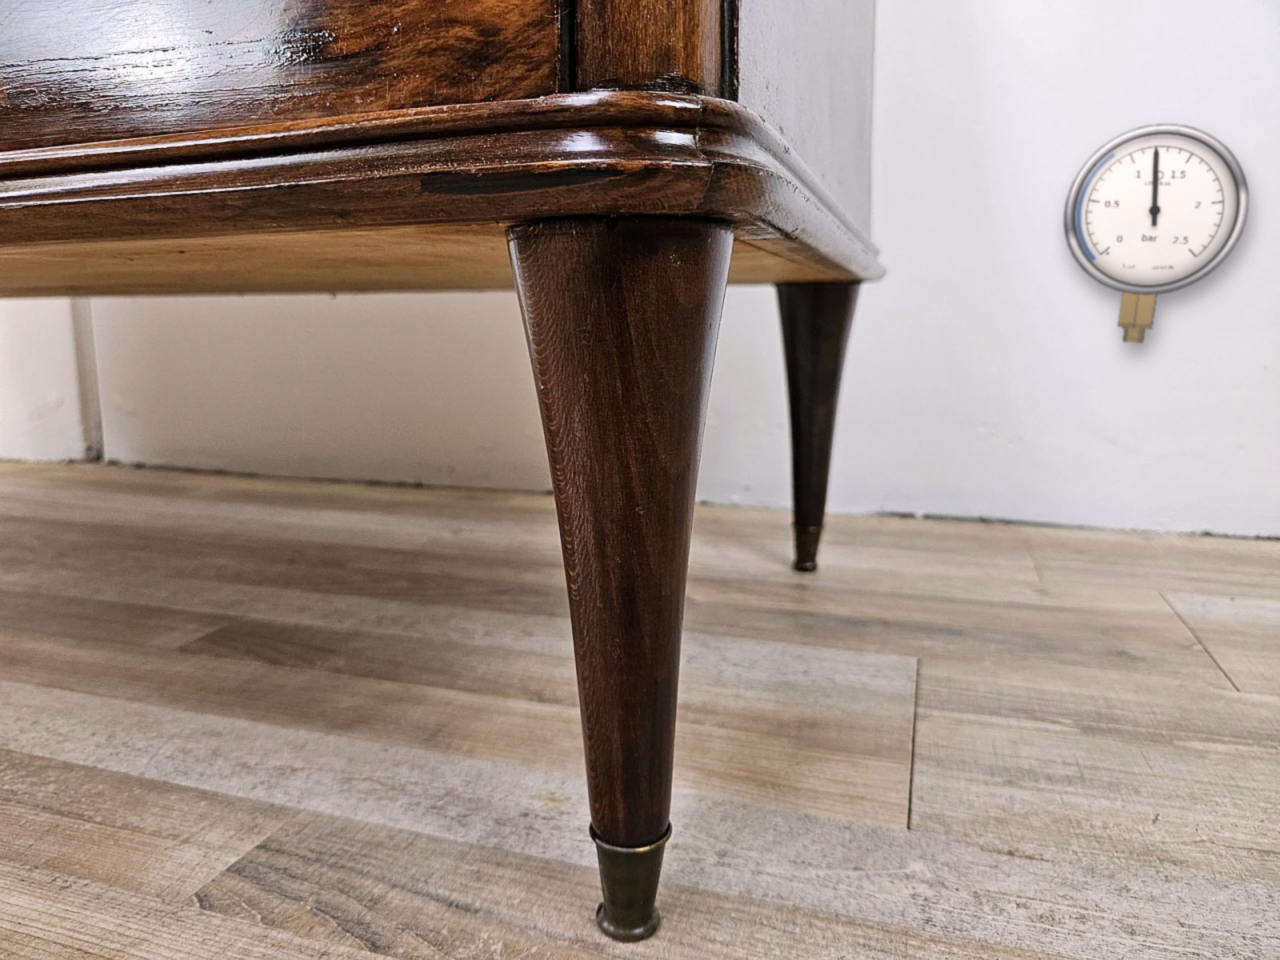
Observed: 1.2bar
